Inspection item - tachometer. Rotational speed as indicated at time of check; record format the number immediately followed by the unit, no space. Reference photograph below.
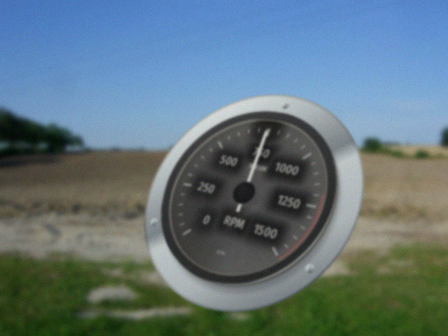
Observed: 750rpm
